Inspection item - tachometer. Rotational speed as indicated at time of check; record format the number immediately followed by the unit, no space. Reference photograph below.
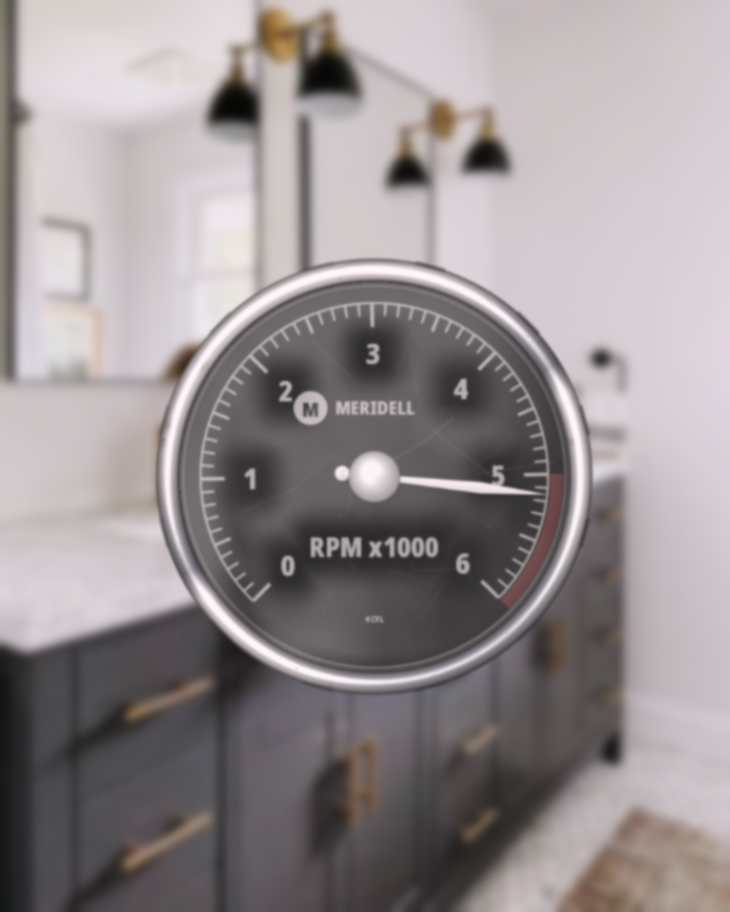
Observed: 5150rpm
